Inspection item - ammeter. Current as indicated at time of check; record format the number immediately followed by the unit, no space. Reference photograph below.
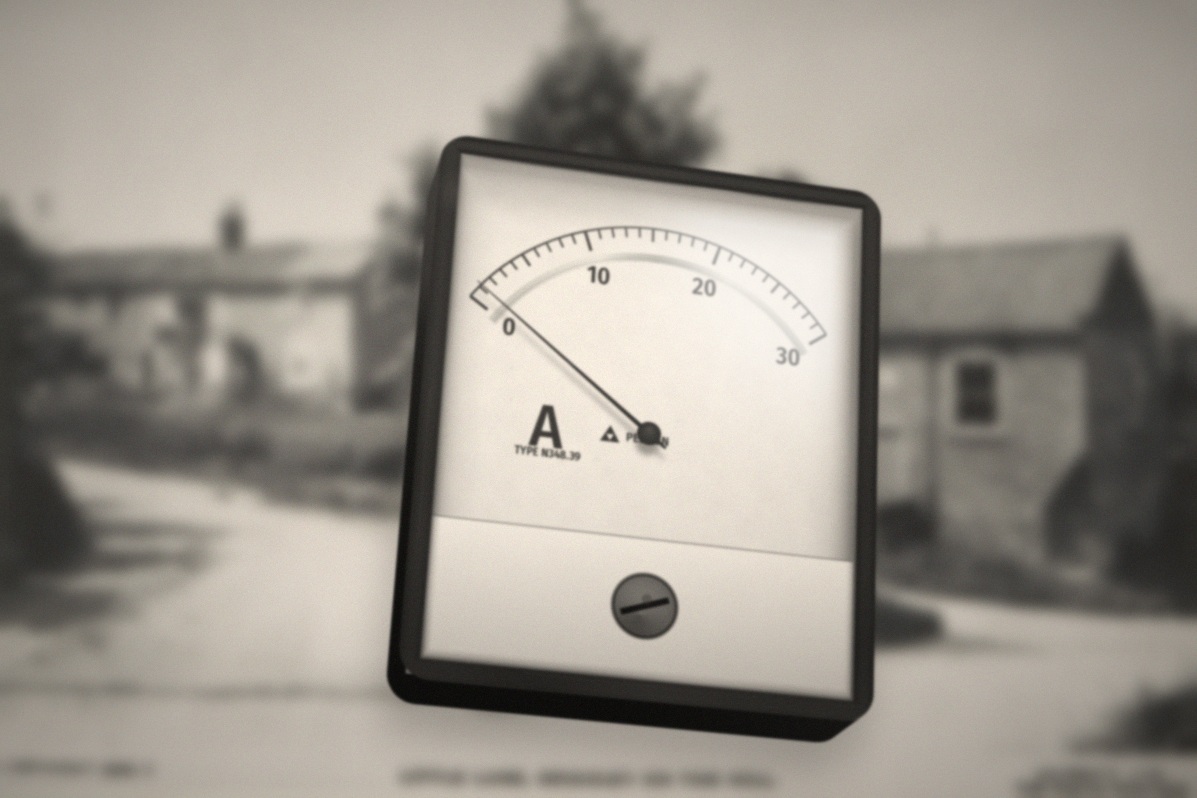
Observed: 1A
